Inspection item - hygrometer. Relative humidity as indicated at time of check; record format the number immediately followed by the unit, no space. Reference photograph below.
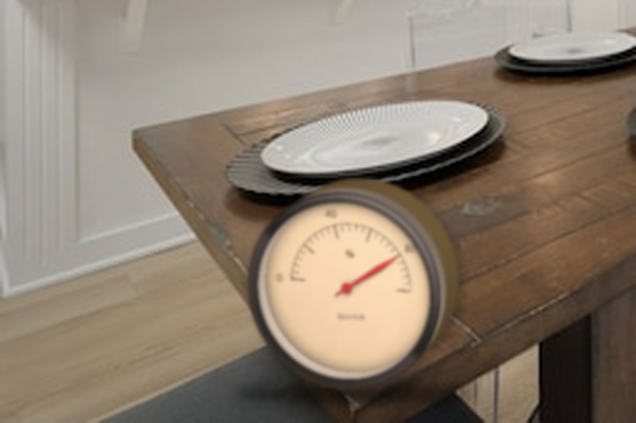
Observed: 80%
